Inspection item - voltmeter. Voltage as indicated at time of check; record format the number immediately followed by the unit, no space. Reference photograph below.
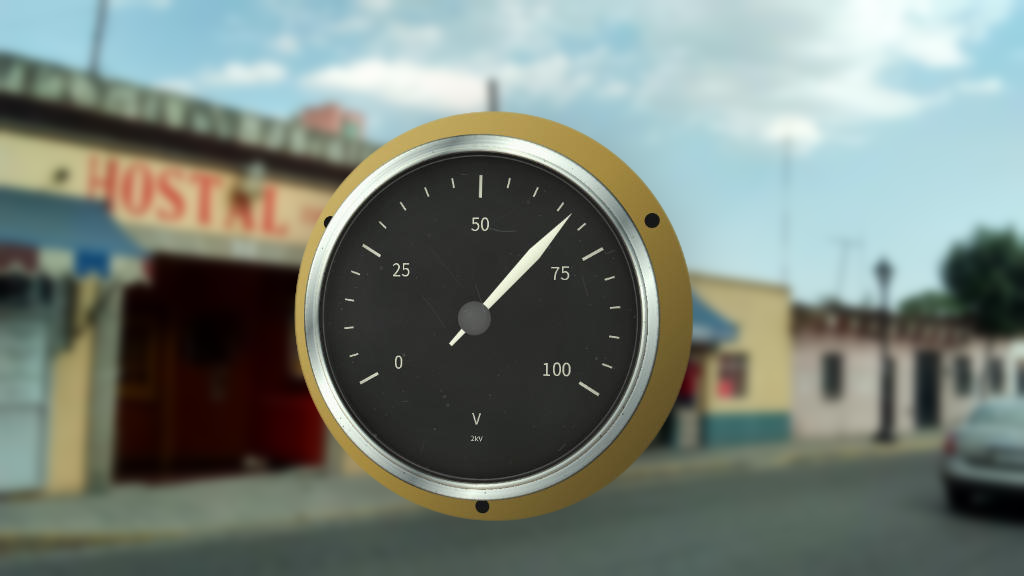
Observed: 67.5V
